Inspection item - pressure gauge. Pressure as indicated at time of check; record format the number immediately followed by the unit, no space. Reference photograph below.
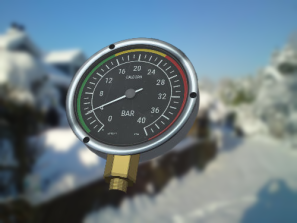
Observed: 4bar
